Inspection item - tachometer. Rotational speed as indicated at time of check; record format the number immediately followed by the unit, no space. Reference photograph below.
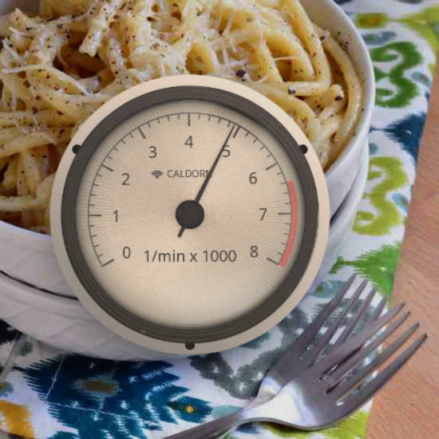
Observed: 4900rpm
